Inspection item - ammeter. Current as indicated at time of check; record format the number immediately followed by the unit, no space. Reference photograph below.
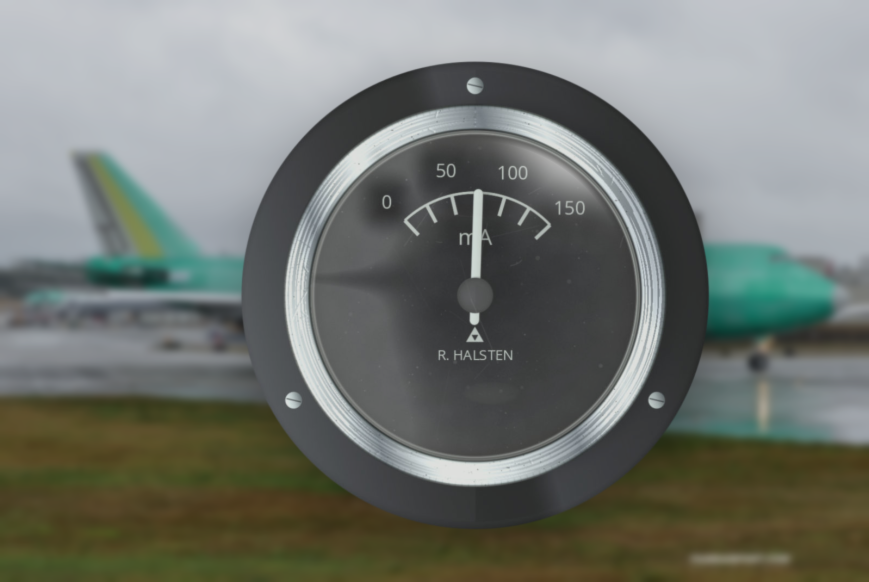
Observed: 75mA
